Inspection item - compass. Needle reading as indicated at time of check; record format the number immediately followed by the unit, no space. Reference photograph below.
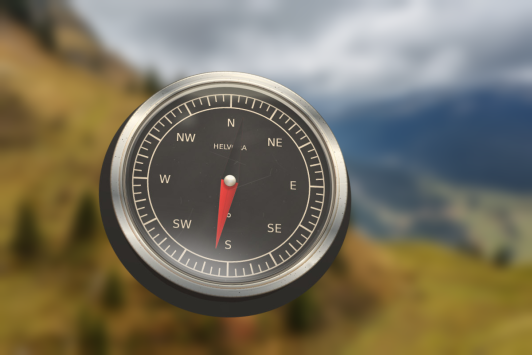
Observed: 190°
